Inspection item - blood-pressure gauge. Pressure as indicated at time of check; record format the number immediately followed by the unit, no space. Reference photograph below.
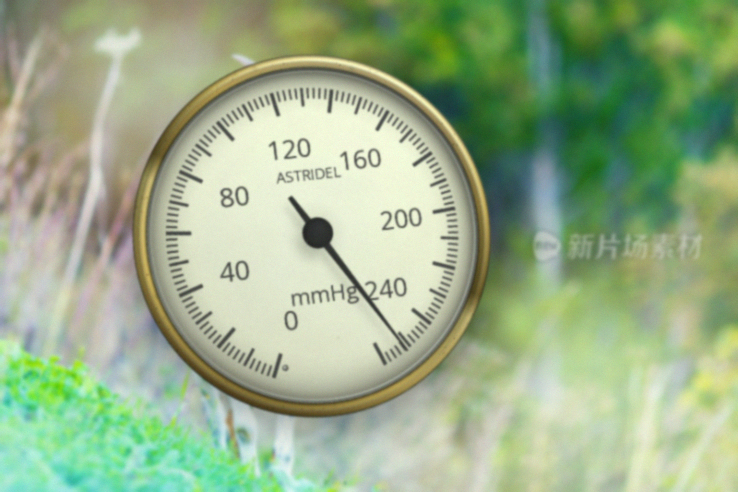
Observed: 252mmHg
